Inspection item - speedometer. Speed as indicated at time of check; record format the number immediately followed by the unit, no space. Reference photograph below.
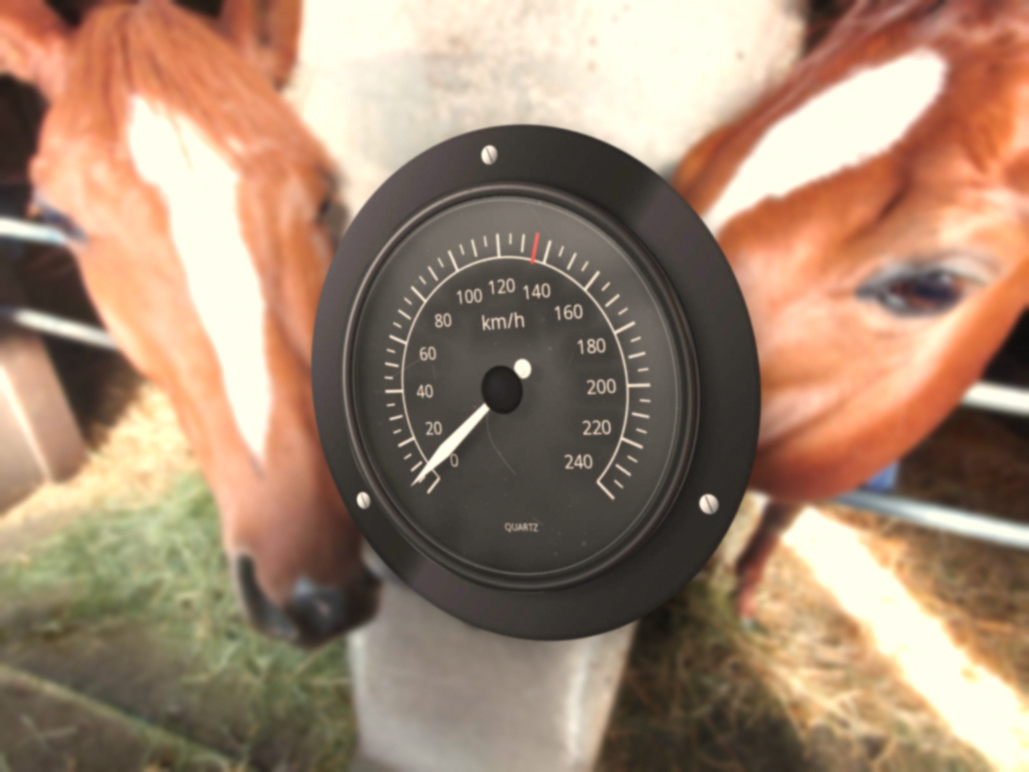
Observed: 5km/h
